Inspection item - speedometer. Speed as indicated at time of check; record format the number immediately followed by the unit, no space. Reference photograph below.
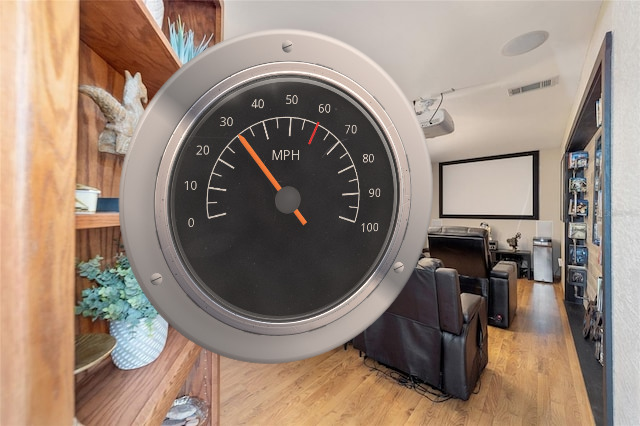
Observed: 30mph
